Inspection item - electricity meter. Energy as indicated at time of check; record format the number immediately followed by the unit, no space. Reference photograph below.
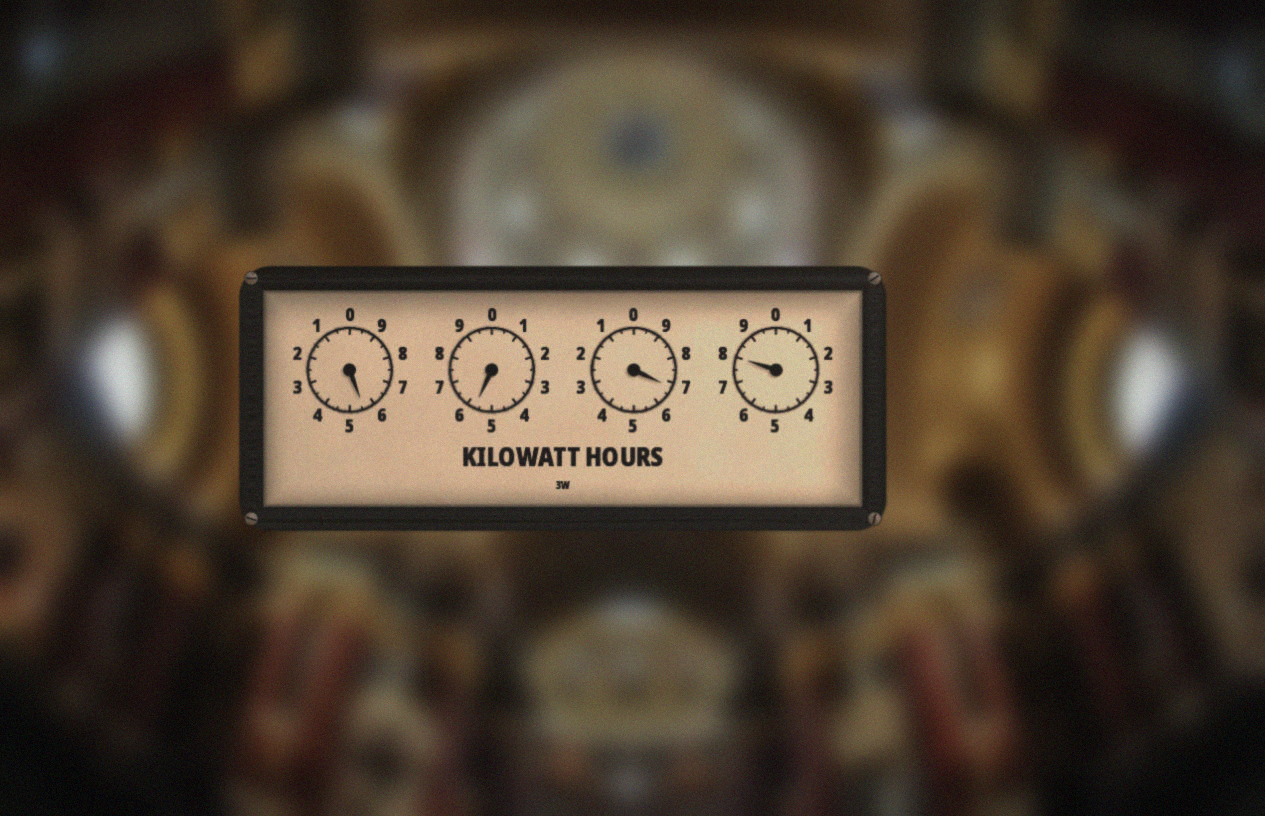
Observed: 5568kWh
